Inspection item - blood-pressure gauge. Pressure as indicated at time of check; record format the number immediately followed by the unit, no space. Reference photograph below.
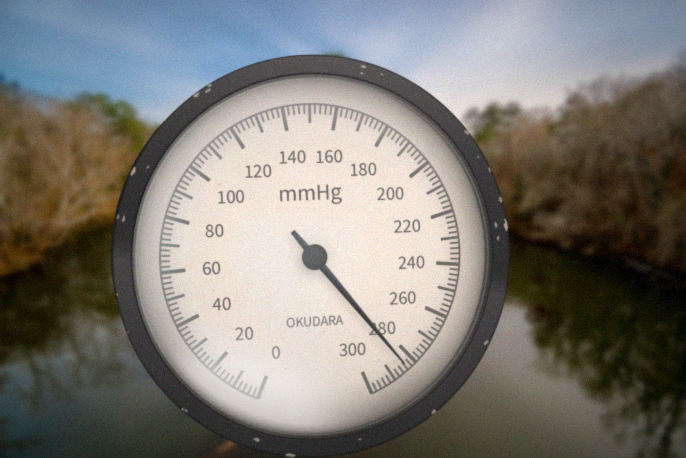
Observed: 284mmHg
